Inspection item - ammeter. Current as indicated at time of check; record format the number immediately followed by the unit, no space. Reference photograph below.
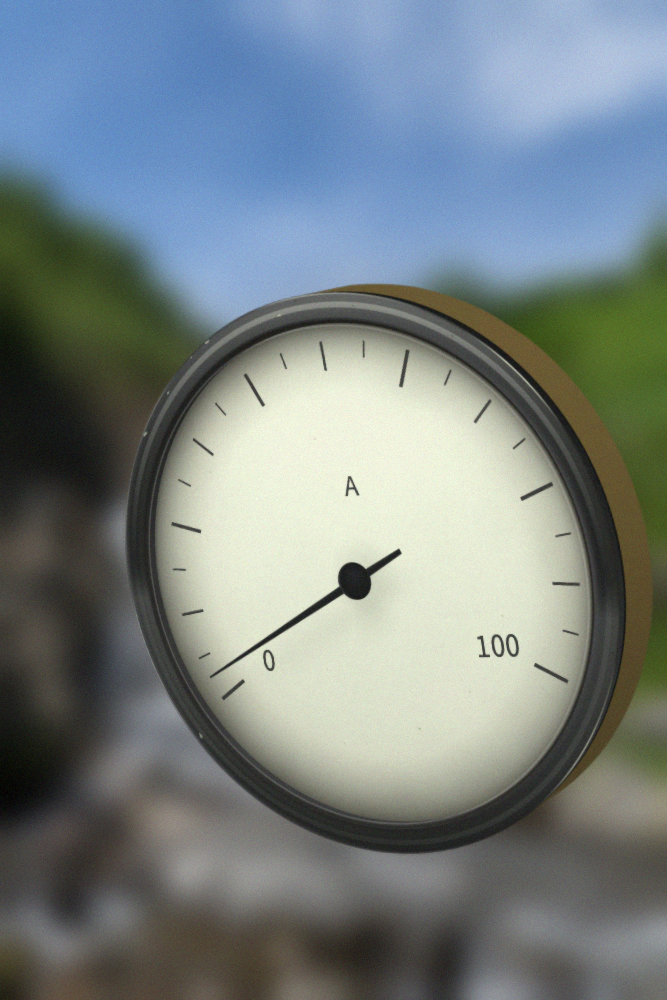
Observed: 2.5A
